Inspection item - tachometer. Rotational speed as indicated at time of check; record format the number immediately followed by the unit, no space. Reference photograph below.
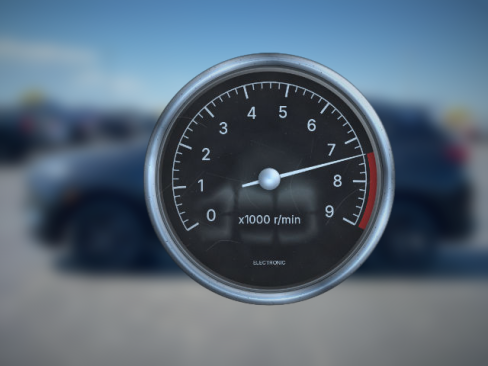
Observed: 7400rpm
